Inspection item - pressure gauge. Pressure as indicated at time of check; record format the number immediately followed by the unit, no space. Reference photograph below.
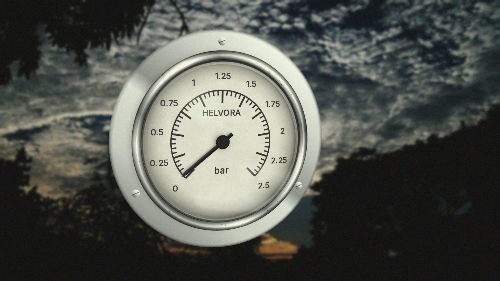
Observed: 0.05bar
